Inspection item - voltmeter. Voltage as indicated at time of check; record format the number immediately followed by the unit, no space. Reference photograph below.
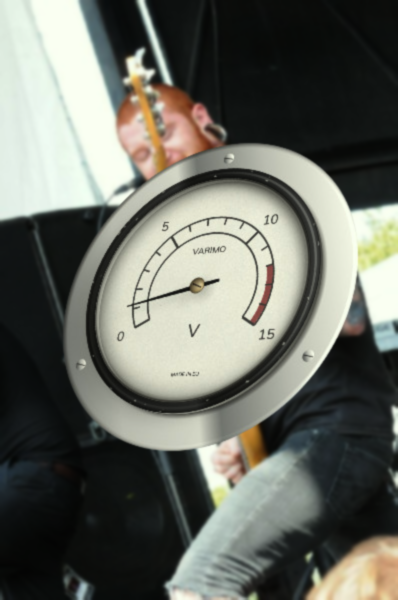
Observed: 1V
